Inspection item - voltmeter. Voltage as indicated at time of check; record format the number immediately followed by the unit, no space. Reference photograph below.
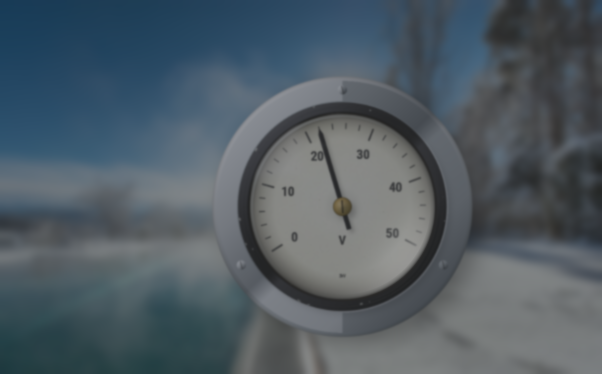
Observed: 22V
